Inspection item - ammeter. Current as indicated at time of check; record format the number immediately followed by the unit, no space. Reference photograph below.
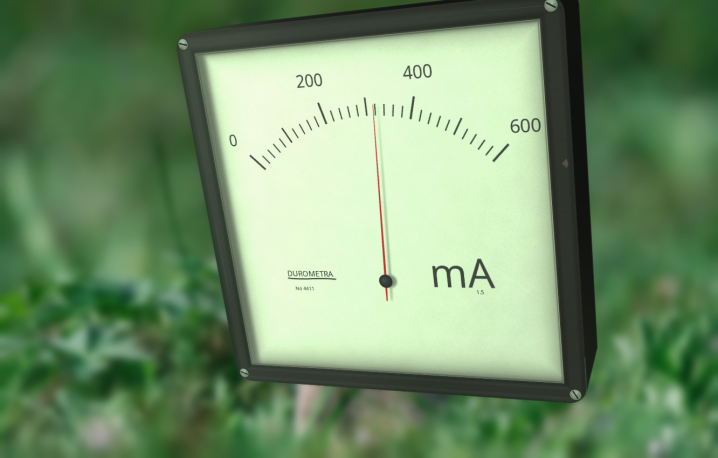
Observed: 320mA
